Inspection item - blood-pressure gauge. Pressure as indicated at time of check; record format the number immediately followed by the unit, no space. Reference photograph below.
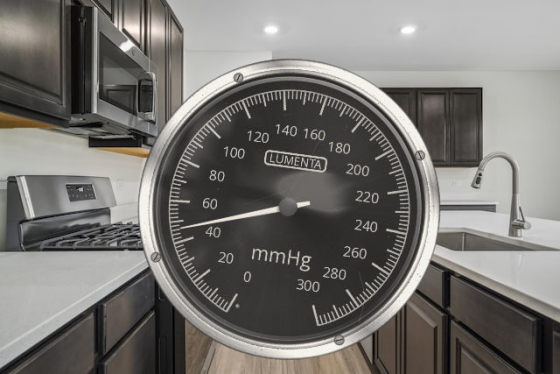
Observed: 46mmHg
